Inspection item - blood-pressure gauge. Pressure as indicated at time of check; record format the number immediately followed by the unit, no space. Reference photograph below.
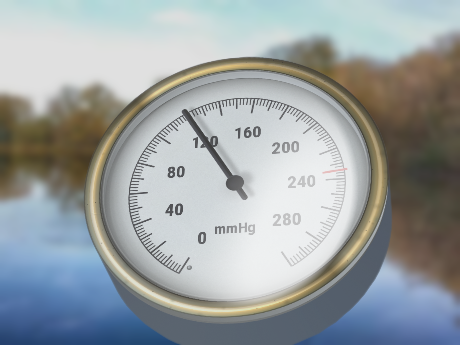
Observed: 120mmHg
